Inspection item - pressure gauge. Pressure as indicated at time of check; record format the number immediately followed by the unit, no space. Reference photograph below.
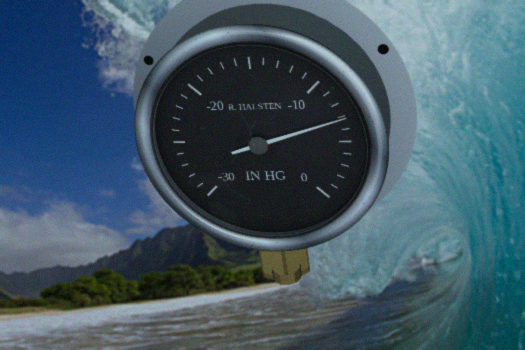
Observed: -7inHg
